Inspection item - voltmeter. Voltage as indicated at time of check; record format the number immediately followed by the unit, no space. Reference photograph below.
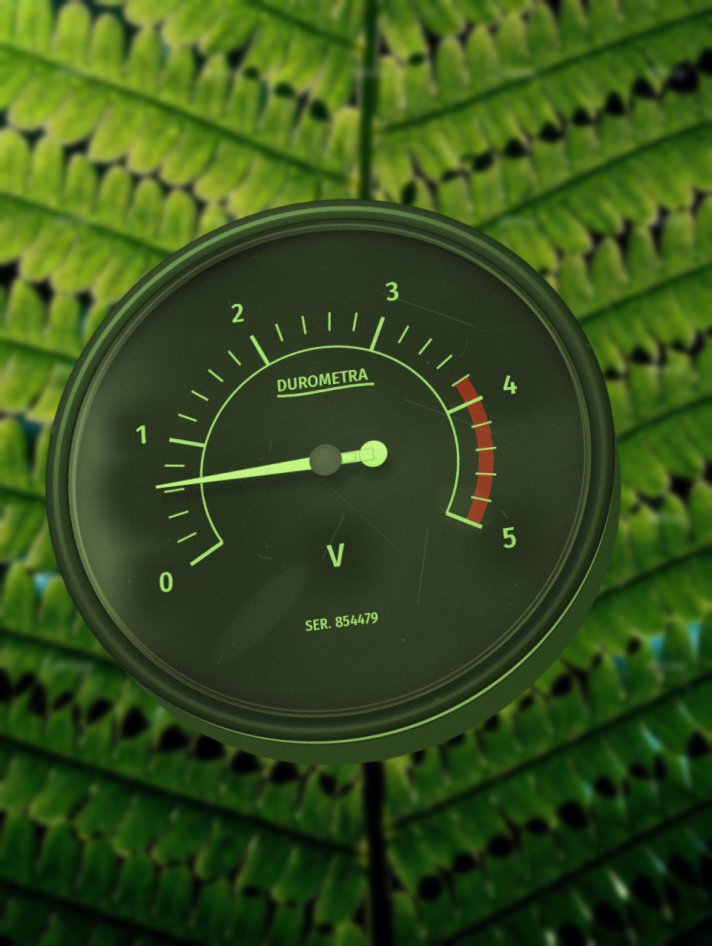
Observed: 0.6V
